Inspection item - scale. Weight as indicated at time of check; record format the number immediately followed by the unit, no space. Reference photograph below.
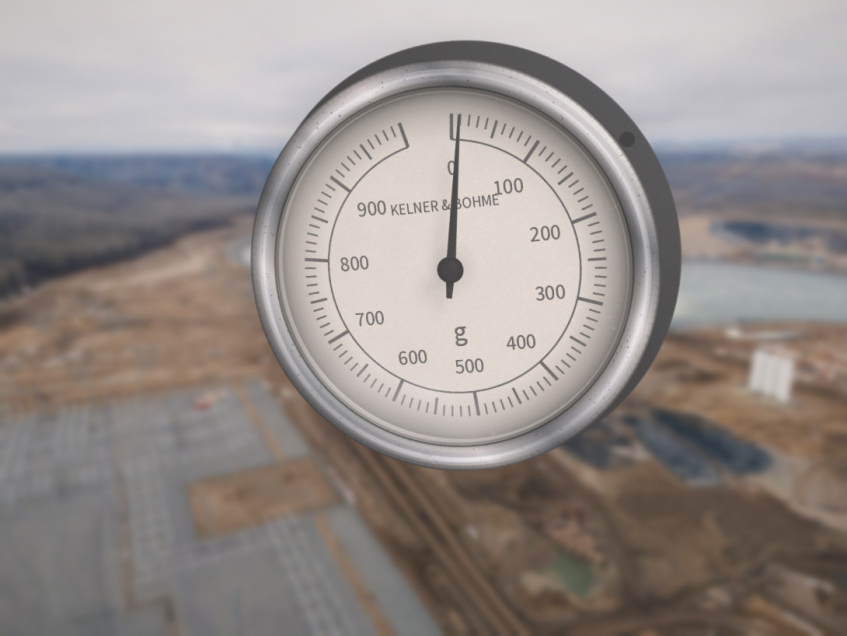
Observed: 10g
